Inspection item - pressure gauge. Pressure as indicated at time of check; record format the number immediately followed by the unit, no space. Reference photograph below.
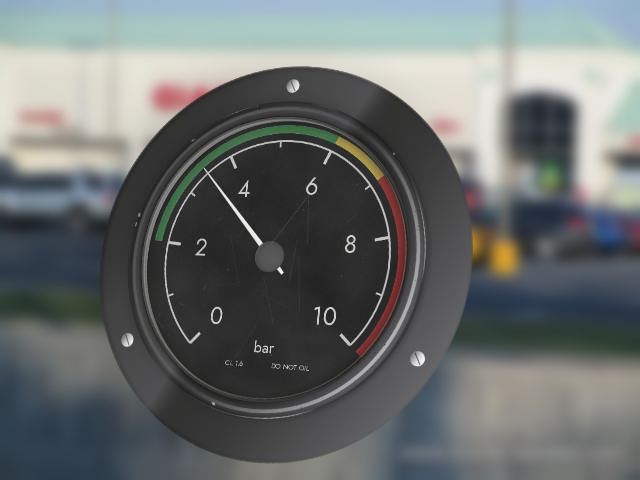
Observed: 3.5bar
